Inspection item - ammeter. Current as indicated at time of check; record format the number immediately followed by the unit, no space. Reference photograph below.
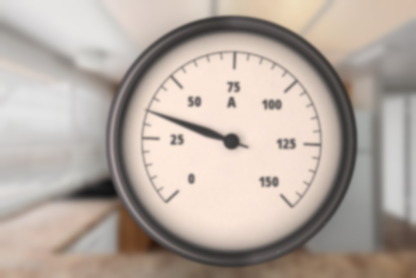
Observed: 35A
